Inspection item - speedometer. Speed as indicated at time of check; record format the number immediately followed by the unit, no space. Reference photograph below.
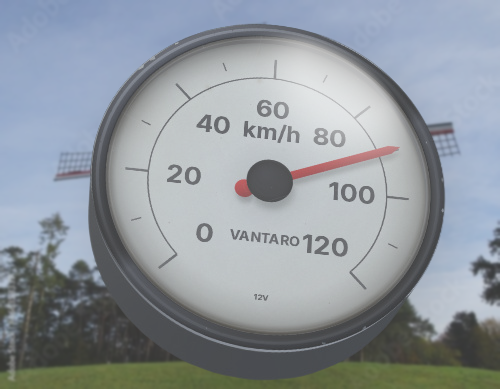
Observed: 90km/h
